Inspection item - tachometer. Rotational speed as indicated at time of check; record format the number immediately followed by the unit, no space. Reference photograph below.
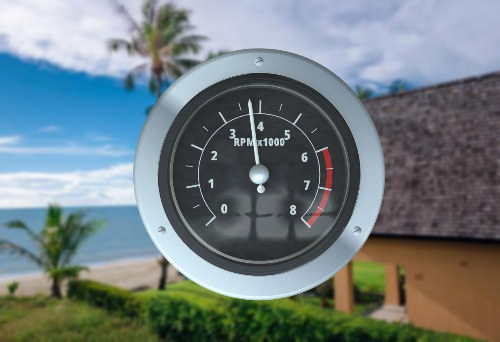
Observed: 3750rpm
